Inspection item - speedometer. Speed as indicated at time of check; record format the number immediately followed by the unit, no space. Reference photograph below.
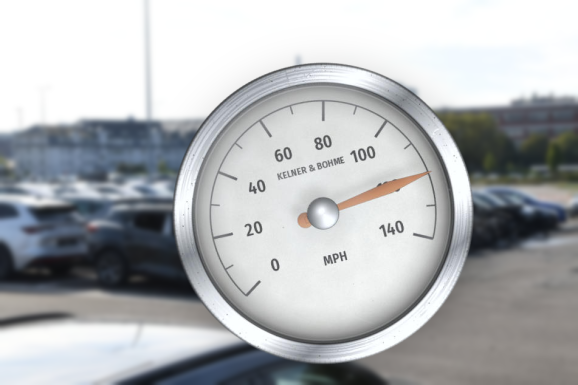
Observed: 120mph
